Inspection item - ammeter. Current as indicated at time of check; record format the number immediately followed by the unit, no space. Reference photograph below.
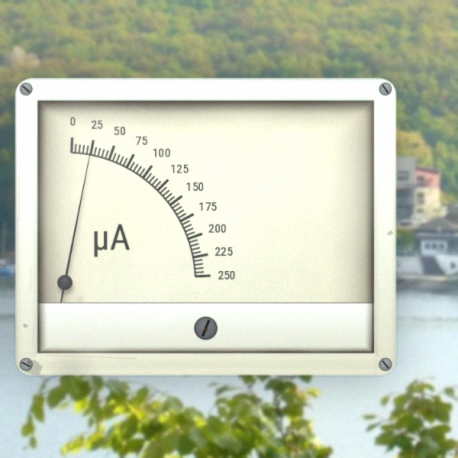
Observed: 25µA
